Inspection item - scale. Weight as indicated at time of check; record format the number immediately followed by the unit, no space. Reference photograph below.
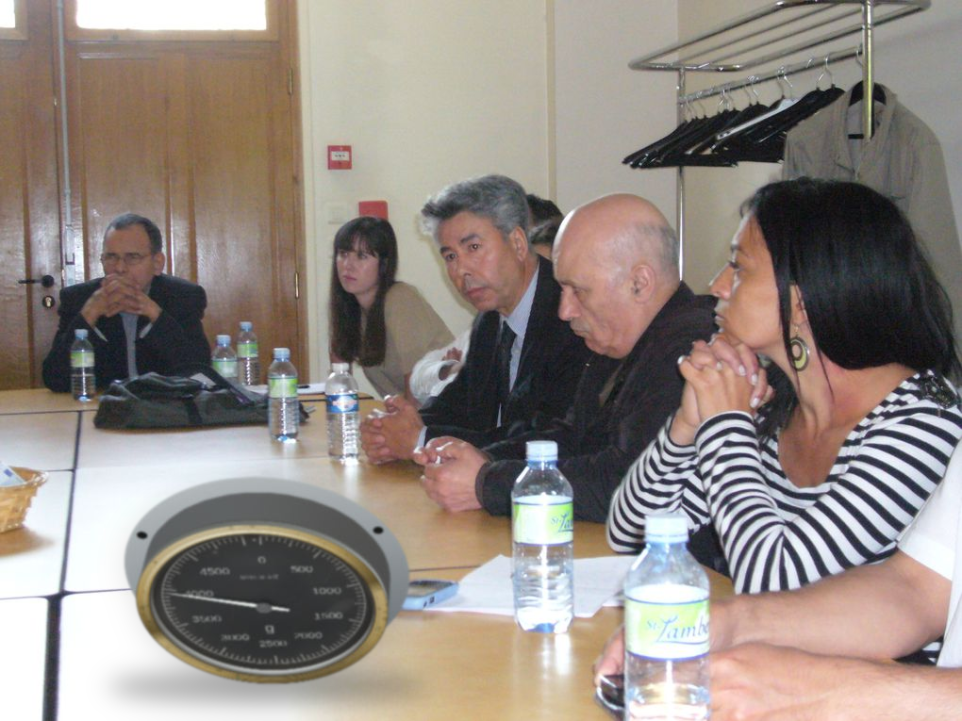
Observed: 4000g
